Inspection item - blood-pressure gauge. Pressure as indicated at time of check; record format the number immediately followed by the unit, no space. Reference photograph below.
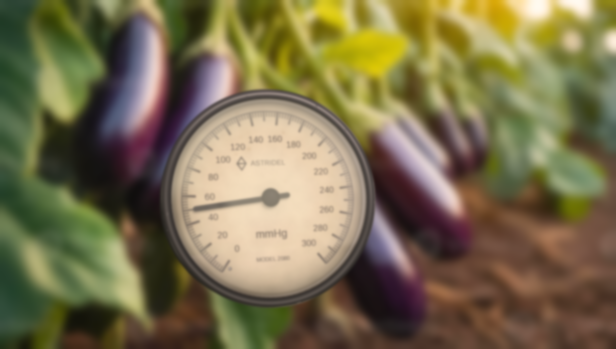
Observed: 50mmHg
